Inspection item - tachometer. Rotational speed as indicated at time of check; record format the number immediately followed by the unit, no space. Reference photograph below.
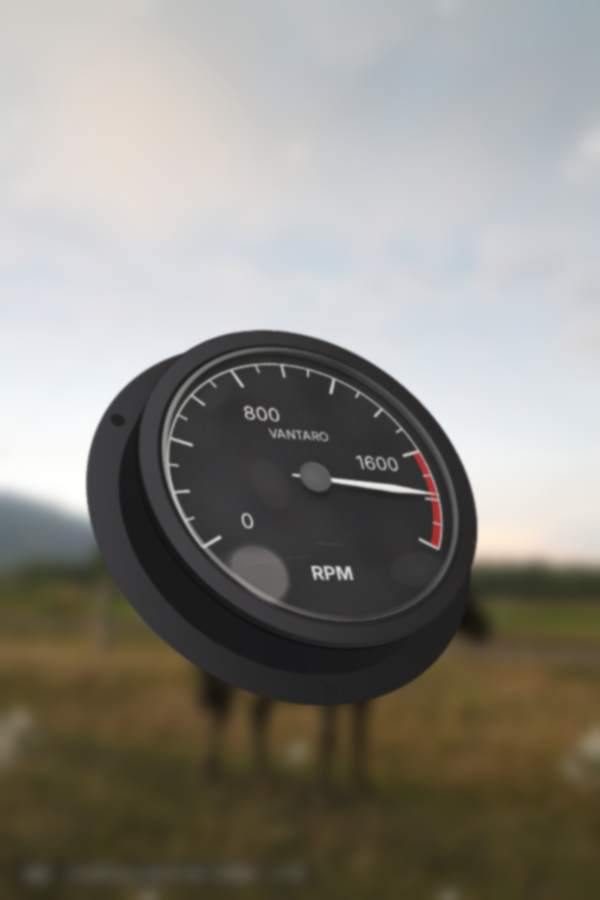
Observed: 1800rpm
